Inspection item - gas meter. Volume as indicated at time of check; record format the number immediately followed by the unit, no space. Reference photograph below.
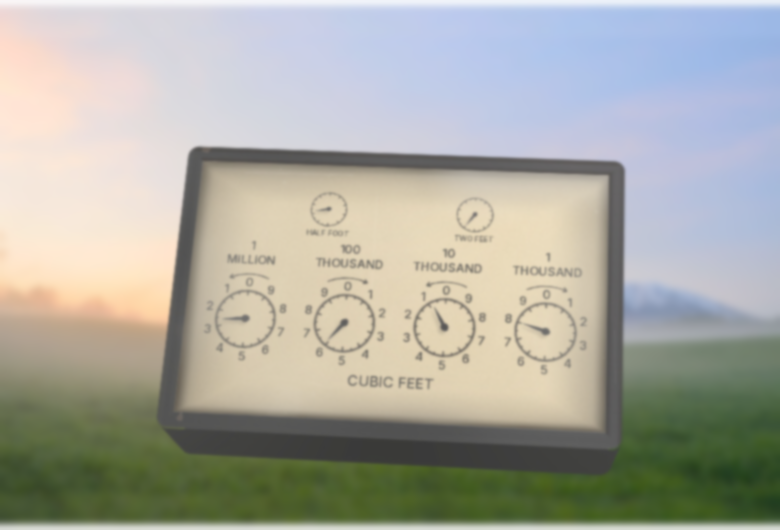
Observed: 260800ft³
